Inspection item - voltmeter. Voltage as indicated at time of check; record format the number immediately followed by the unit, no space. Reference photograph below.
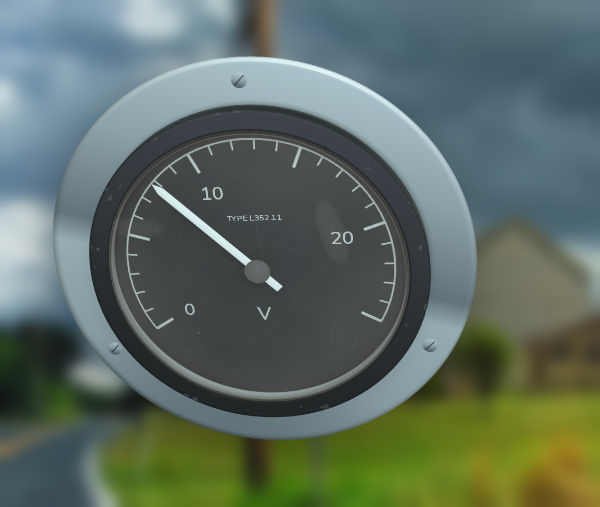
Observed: 8V
